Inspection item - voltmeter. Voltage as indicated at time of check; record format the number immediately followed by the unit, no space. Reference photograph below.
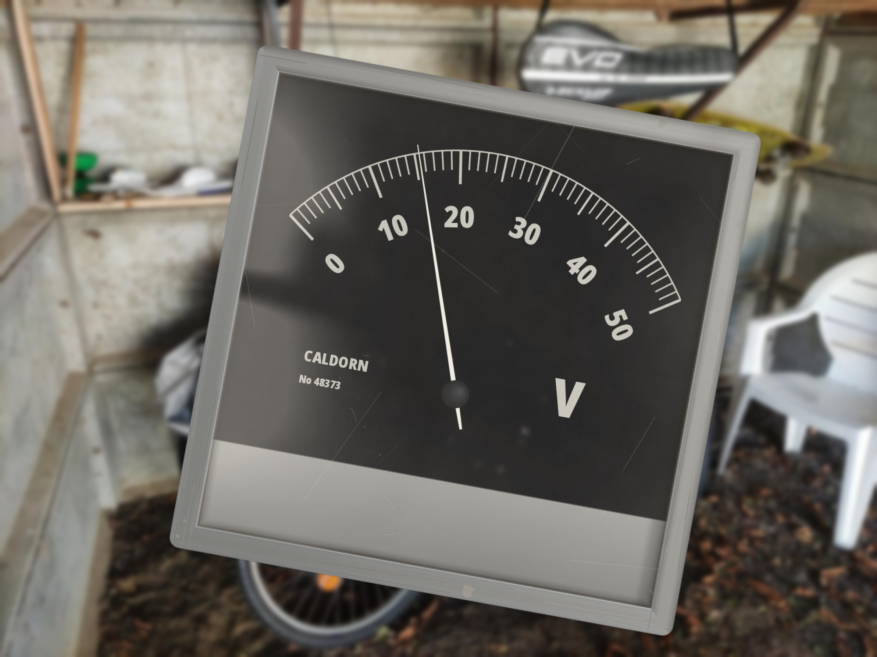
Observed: 15.5V
